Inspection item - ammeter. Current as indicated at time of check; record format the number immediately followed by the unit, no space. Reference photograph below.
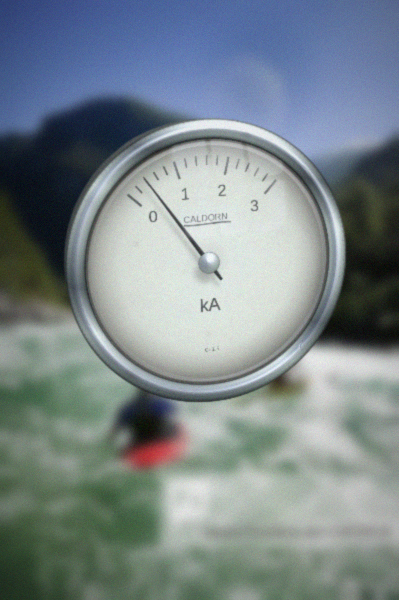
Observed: 0.4kA
